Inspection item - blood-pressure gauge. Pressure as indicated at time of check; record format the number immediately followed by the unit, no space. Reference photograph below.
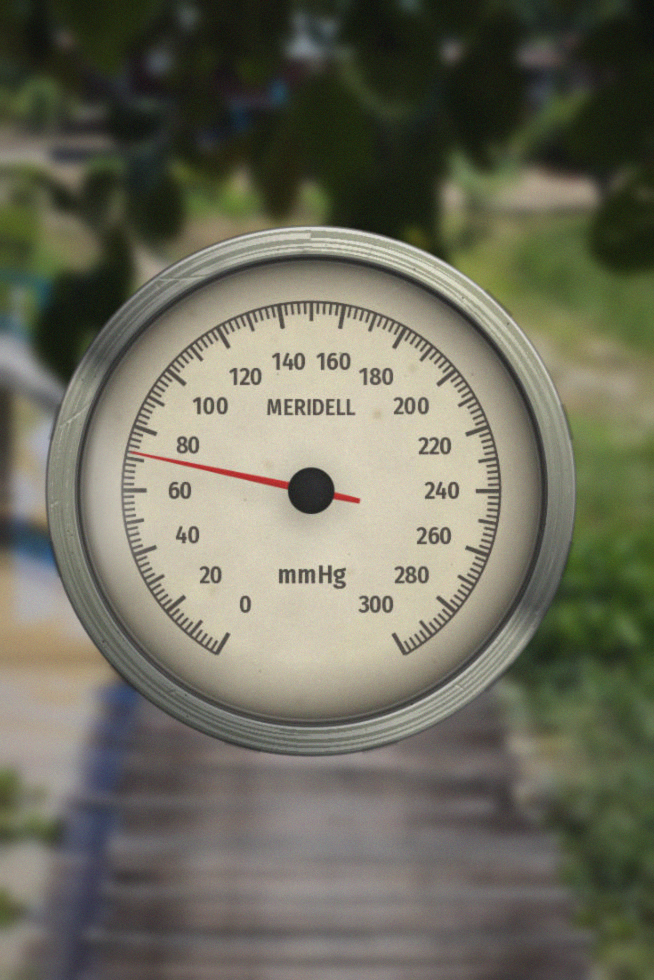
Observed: 72mmHg
